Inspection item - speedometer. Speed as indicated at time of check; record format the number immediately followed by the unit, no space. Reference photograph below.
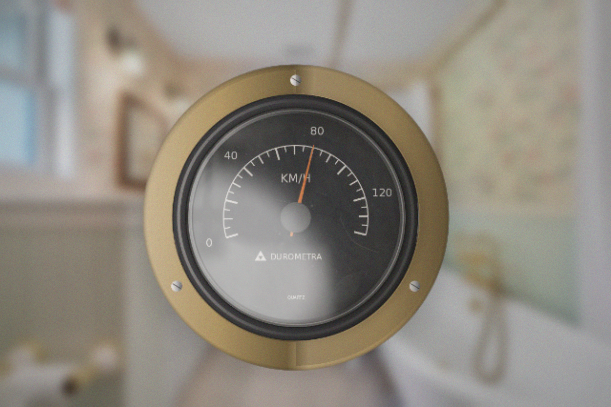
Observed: 80km/h
